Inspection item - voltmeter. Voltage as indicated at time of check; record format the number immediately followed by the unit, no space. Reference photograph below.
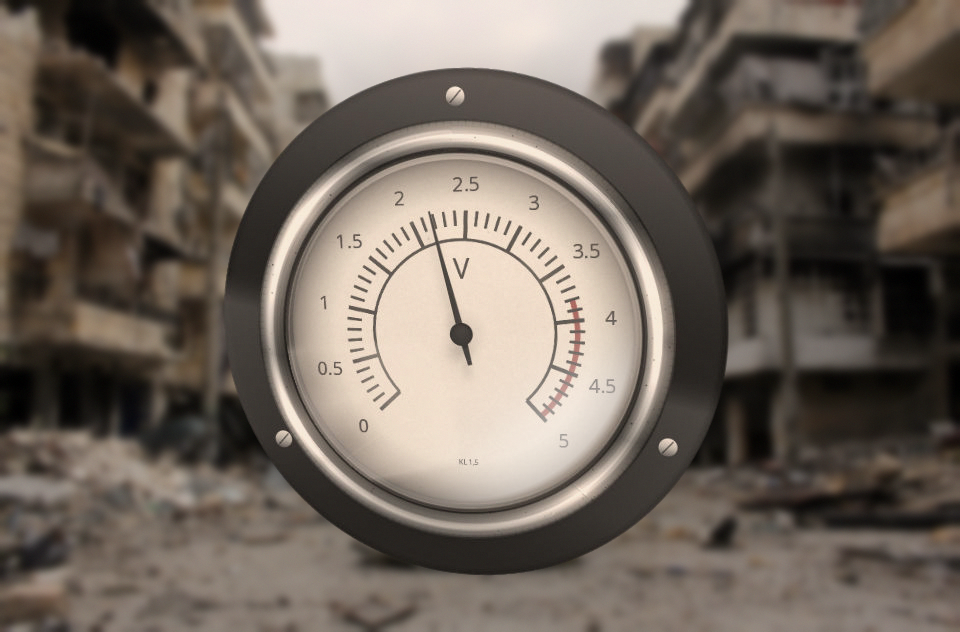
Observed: 2.2V
